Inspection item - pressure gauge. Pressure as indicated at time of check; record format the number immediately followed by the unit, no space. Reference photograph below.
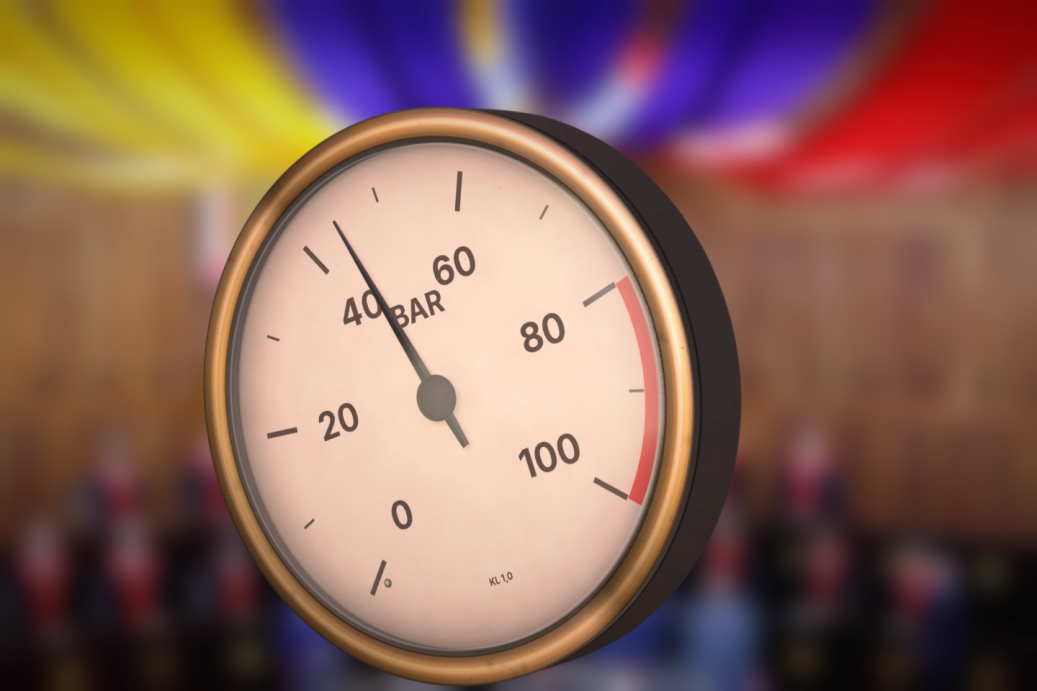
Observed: 45bar
